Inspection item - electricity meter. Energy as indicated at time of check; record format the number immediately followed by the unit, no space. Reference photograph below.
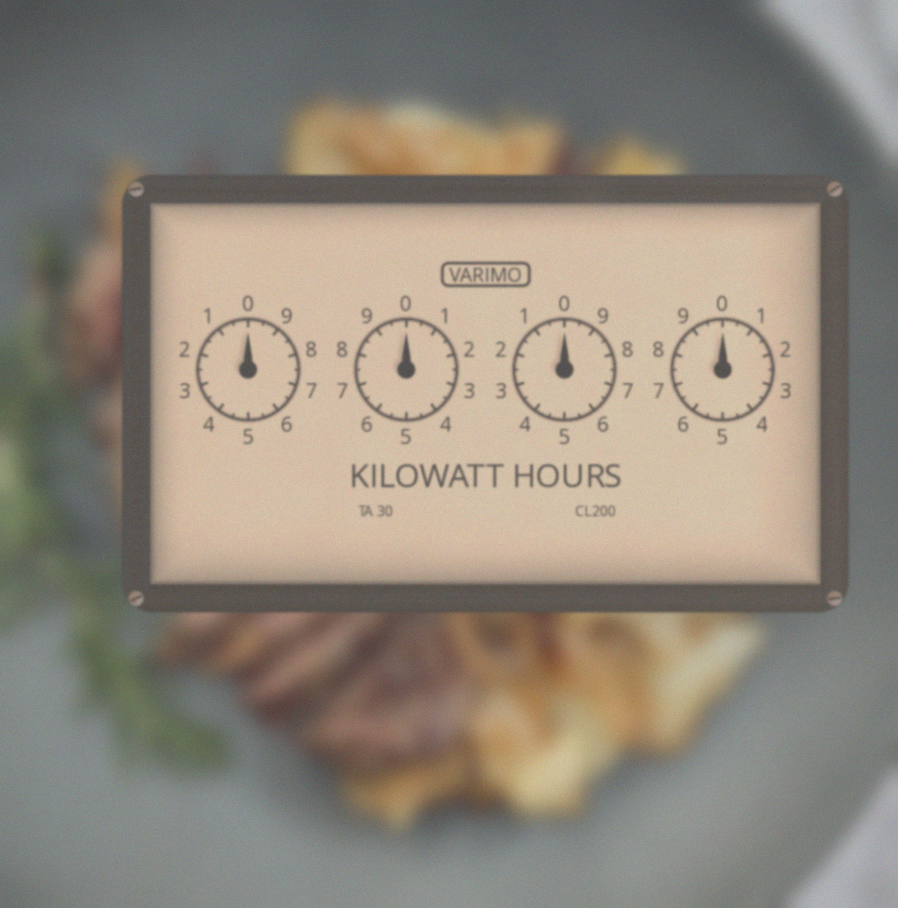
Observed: 0kWh
